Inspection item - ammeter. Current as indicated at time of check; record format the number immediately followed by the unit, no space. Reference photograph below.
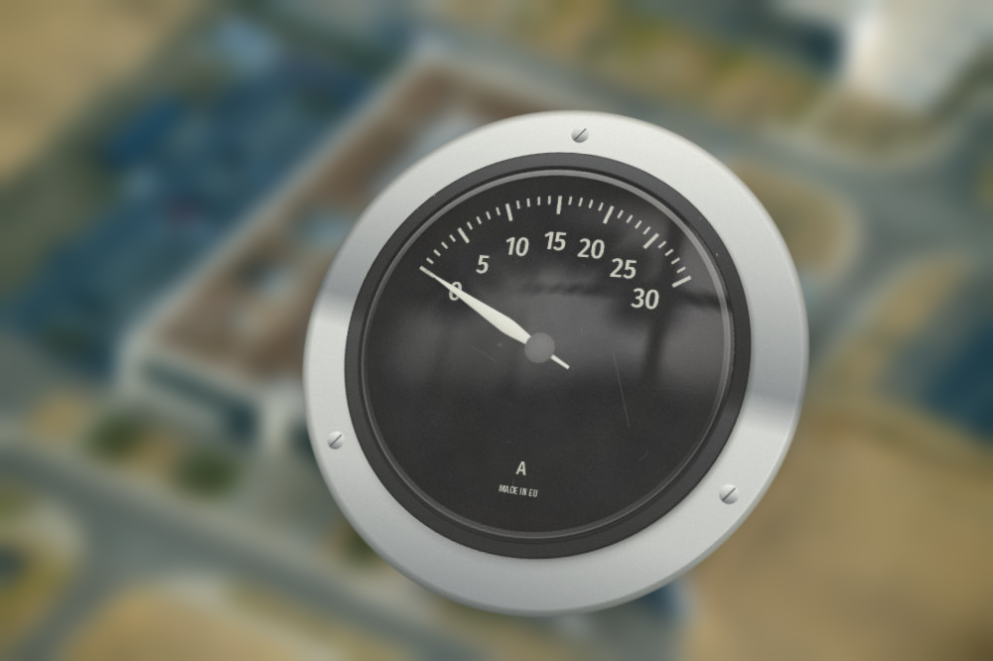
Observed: 0A
